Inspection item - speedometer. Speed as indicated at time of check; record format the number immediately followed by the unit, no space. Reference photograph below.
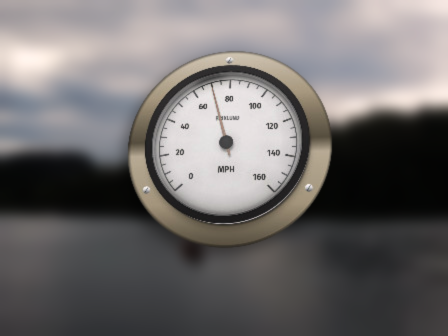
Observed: 70mph
